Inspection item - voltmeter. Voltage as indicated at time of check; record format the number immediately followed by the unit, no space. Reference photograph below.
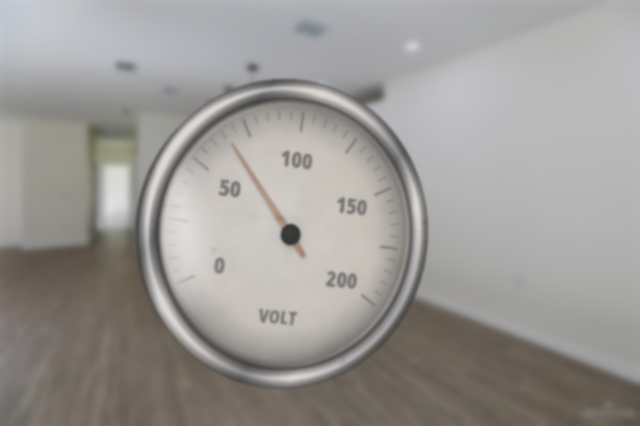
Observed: 65V
